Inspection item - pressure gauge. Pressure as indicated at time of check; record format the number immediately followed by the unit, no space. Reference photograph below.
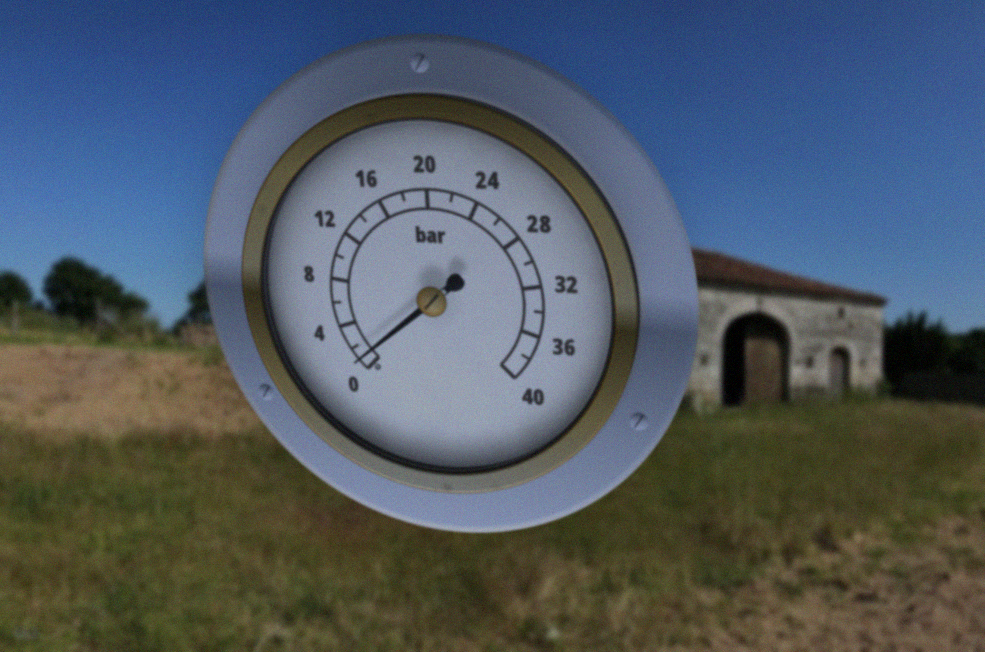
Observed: 1bar
